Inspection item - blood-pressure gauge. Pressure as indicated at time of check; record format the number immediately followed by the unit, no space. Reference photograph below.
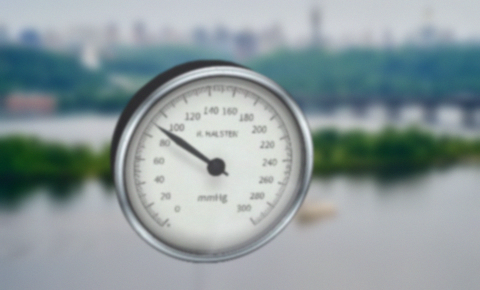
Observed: 90mmHg
